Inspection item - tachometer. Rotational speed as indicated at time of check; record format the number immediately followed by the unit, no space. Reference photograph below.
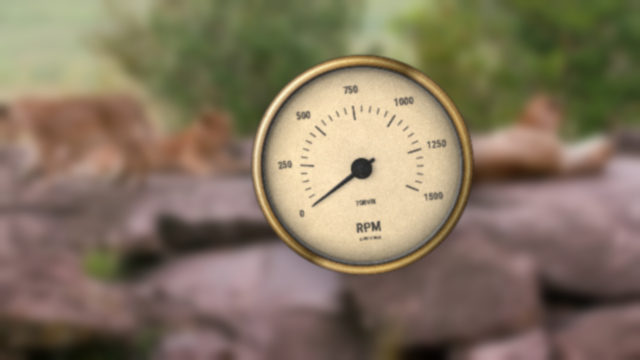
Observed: 0rpm
